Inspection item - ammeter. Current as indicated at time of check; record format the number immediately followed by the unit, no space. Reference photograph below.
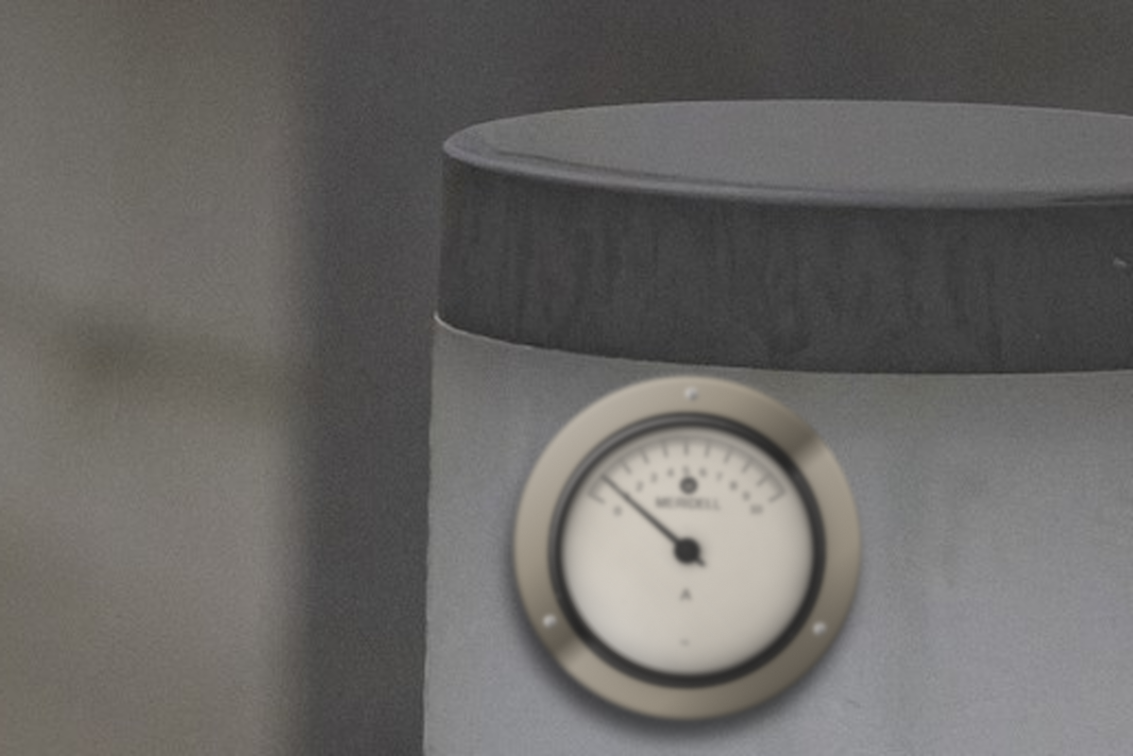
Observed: 1A
